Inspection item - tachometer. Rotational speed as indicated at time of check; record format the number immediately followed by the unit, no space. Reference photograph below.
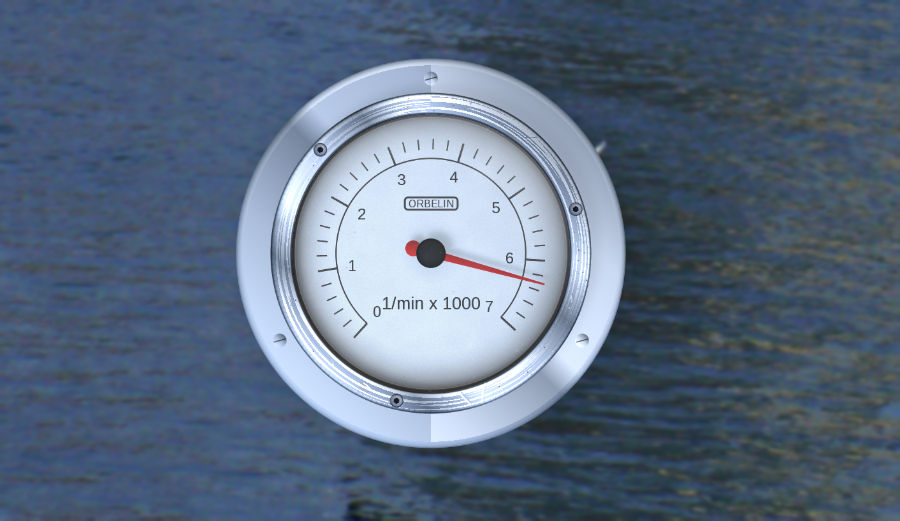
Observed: 6300rpm
